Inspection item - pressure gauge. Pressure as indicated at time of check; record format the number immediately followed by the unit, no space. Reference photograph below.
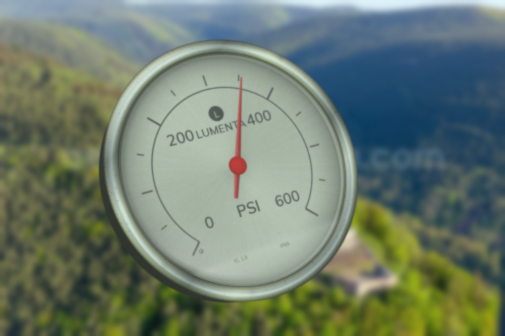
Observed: 350psi
